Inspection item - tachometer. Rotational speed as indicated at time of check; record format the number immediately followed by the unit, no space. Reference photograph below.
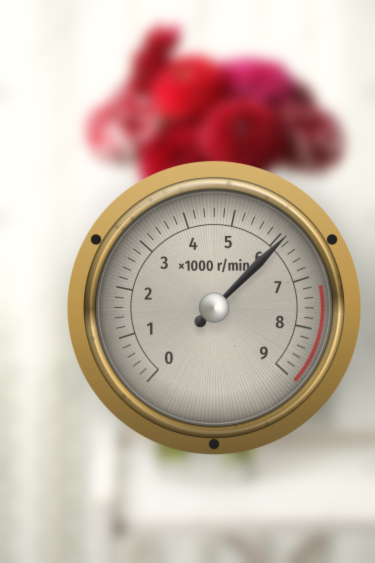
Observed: 6100rpm
